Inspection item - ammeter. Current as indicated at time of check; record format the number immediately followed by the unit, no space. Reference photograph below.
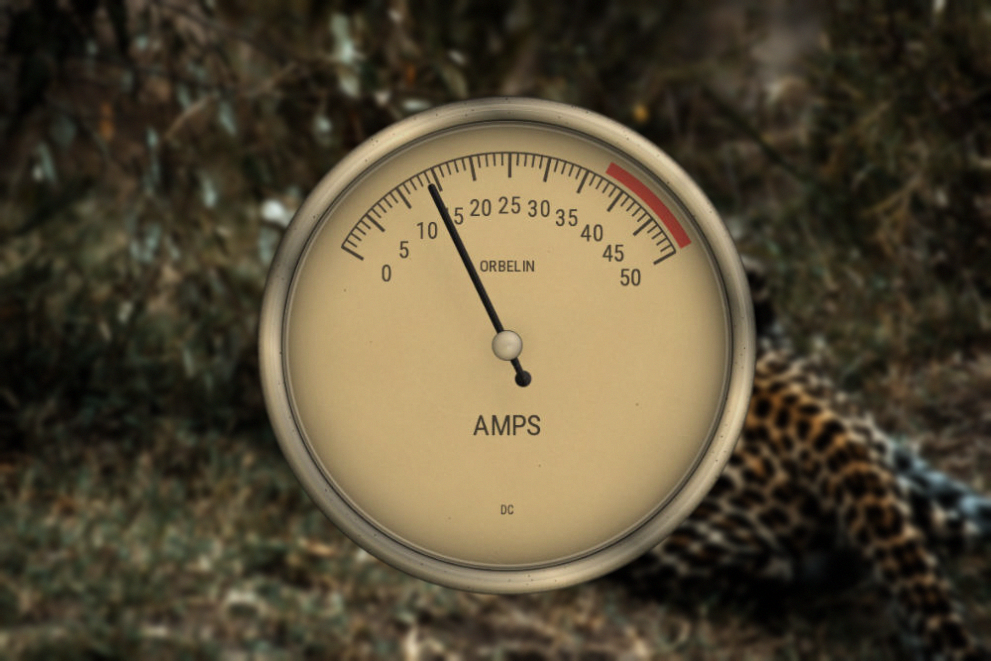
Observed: 14A
